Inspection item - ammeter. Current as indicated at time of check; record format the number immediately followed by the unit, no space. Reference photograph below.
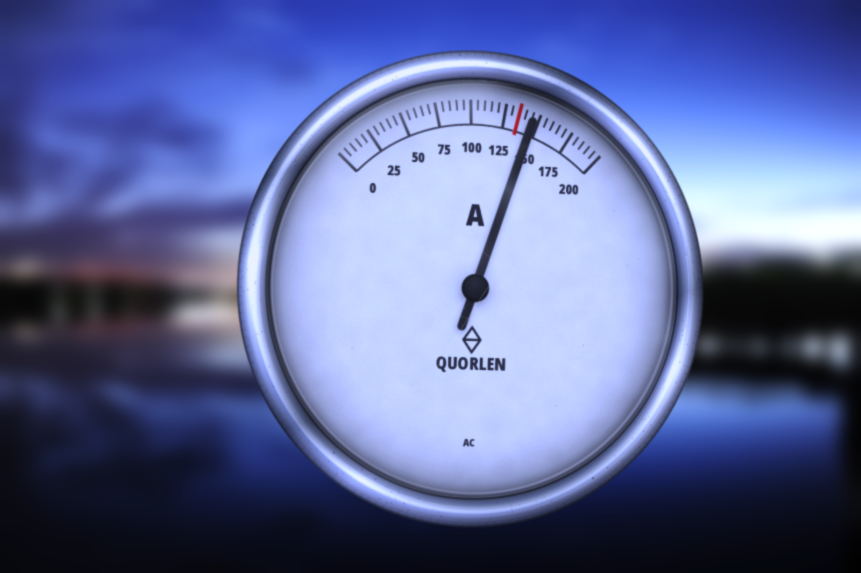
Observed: 145A
